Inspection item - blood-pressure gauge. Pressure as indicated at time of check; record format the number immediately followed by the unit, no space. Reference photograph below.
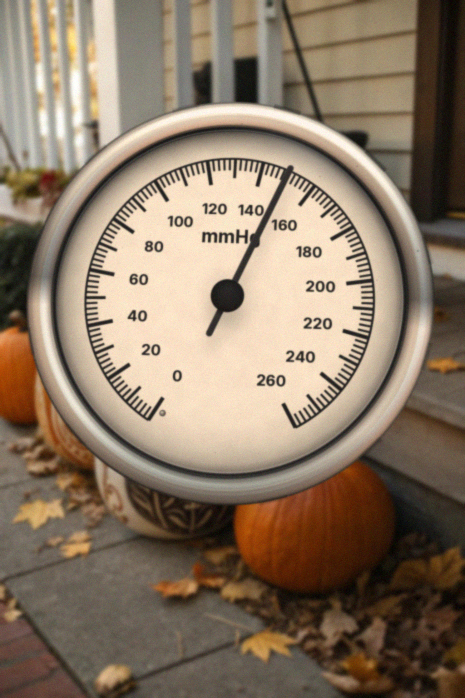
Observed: 150mmHg
